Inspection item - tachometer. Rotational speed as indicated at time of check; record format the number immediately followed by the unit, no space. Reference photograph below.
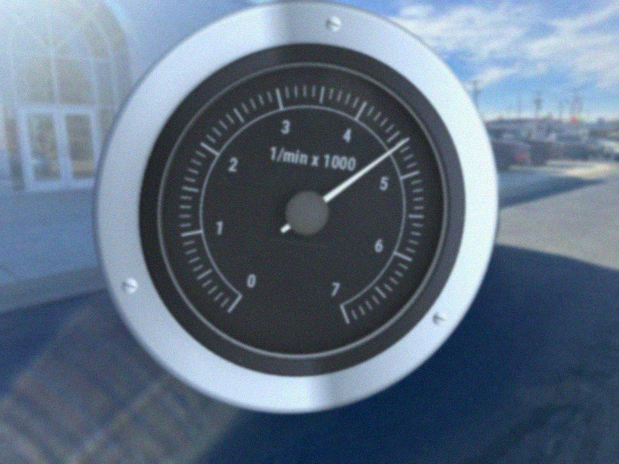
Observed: 4600rpm
